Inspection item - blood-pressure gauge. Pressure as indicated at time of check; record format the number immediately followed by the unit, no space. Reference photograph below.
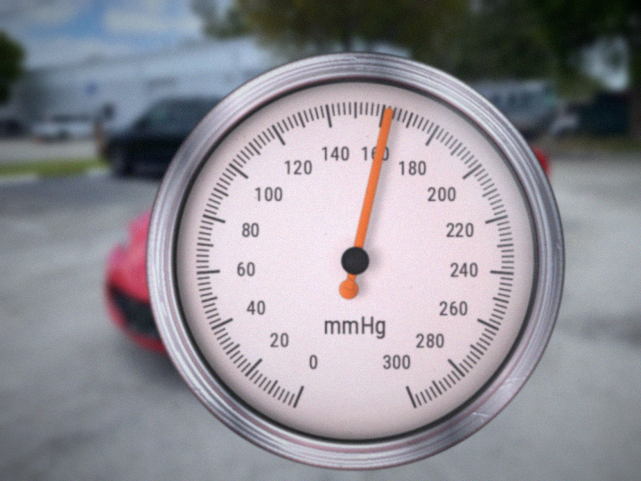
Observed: 162mmHg
